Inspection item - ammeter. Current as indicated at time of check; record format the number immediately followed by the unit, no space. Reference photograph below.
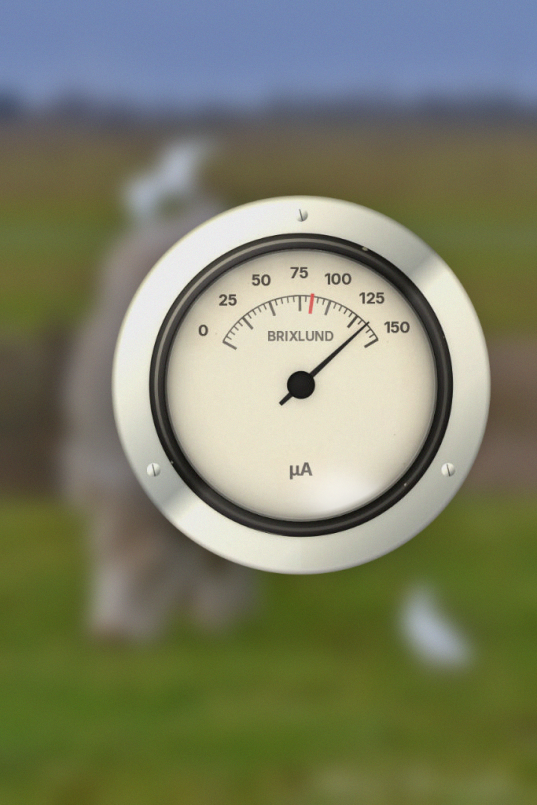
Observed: 135µA
